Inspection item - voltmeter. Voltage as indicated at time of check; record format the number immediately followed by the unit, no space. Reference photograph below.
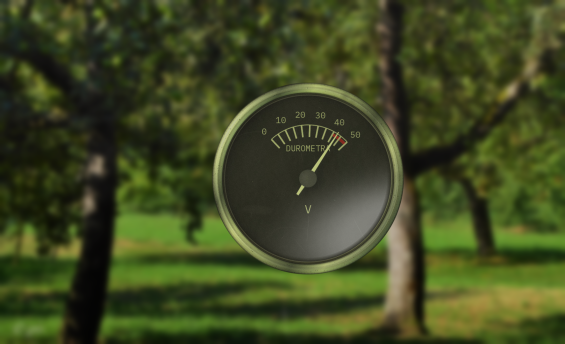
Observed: 42.5V
